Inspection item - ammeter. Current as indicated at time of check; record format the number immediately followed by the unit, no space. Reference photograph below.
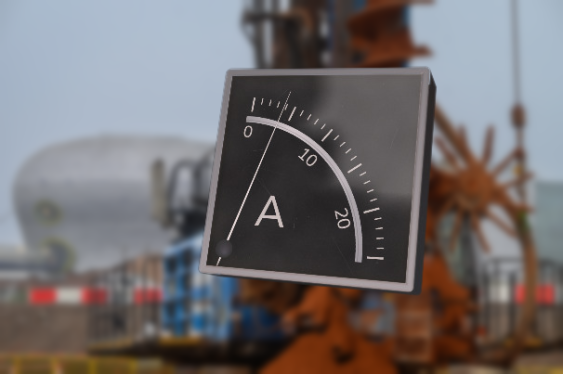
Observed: 4A
